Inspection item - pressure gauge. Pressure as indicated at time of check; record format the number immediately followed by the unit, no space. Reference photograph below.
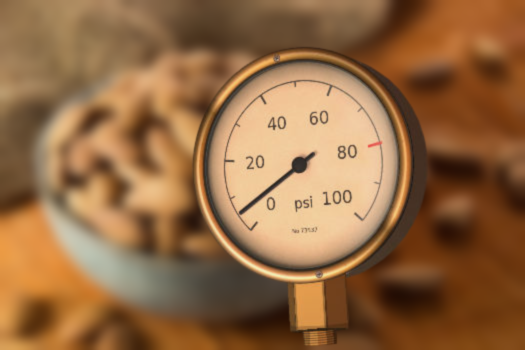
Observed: 5psi
